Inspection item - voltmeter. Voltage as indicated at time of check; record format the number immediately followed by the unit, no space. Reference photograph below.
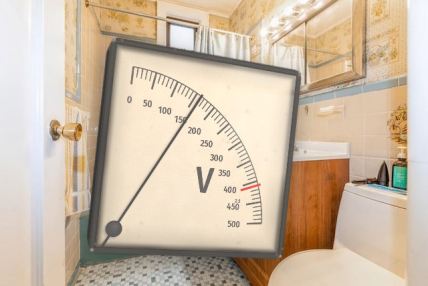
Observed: 160V
